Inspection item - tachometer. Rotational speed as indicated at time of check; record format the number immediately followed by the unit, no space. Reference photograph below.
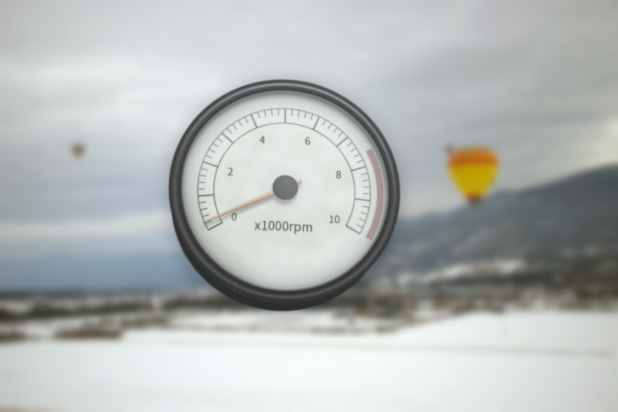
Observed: 200rpm
